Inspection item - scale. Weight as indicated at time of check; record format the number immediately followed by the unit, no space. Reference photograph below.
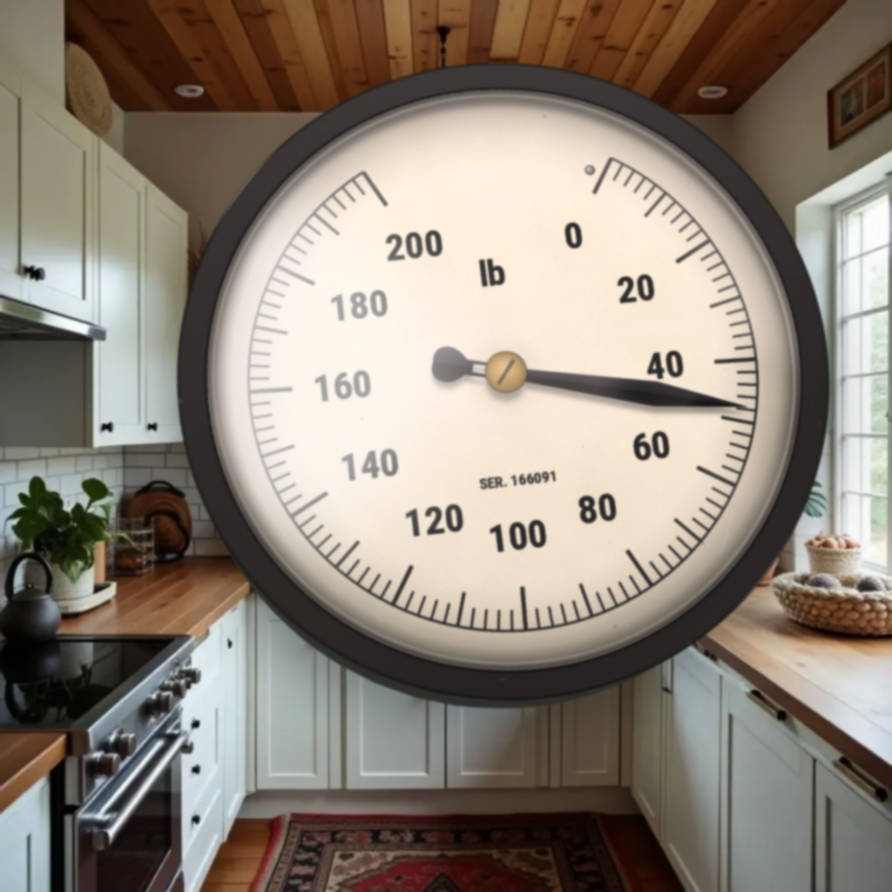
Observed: 48lb
